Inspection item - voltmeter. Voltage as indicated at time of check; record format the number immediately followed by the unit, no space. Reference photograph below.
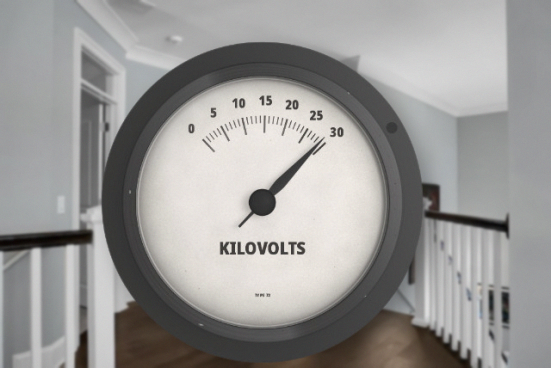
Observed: 29kV
